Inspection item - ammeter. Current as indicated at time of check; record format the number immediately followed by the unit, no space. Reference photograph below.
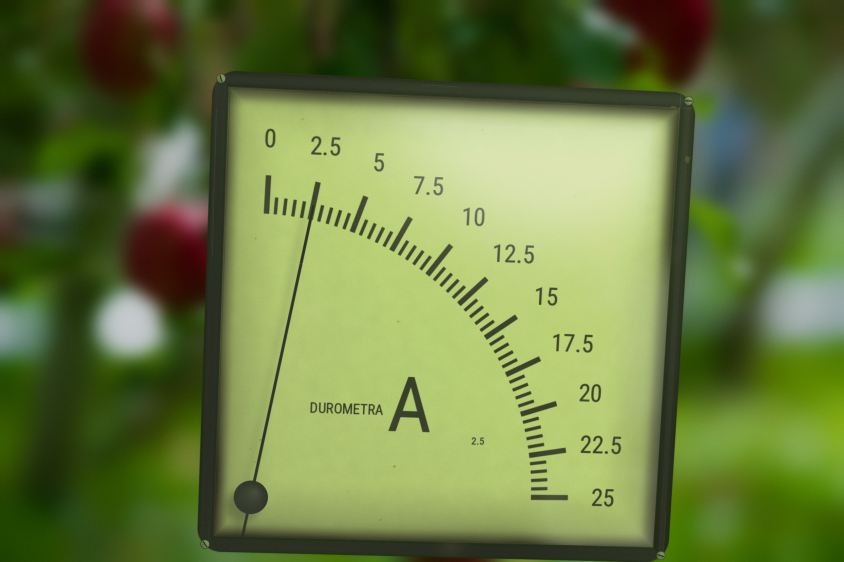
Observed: 2.5A
